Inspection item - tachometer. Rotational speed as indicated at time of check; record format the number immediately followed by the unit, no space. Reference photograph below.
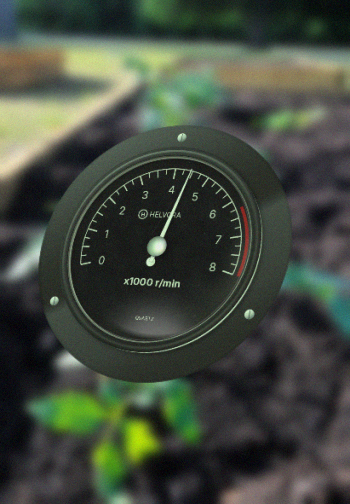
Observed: 4500rpm
